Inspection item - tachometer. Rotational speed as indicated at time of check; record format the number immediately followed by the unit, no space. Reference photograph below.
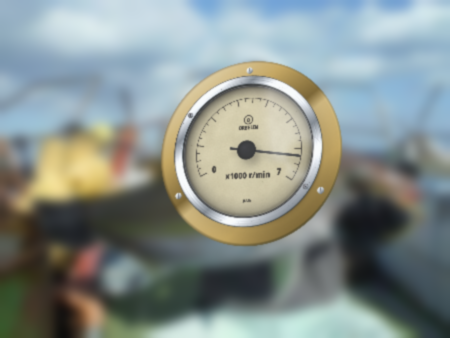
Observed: 6250rpm
